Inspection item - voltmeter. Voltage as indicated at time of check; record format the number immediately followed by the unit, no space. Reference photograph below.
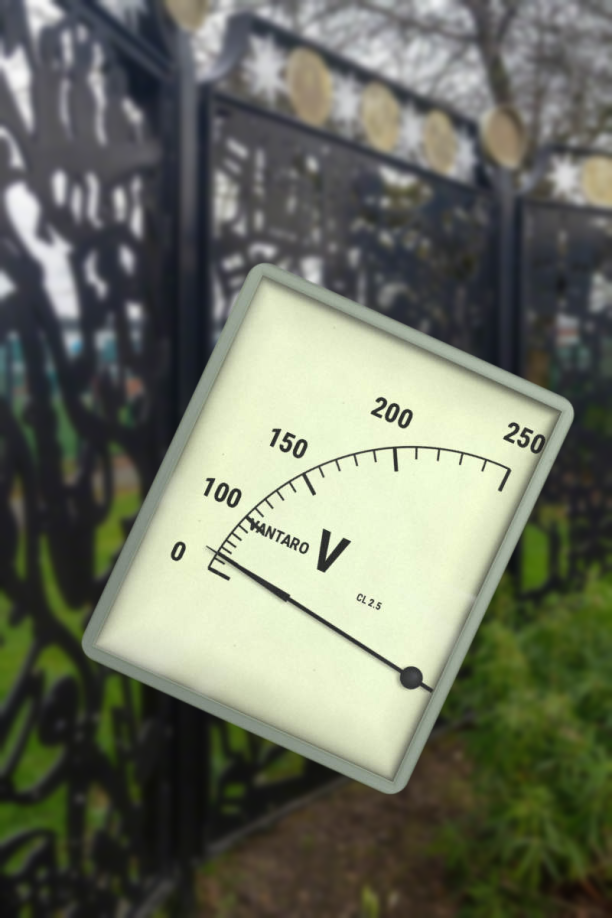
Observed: 50V
